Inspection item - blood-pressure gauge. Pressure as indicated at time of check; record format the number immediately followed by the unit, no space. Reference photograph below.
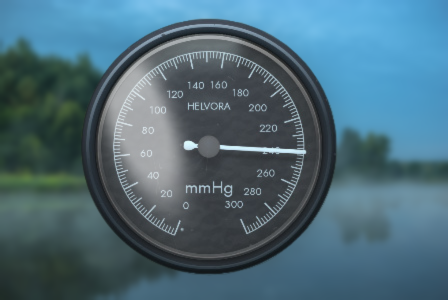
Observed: 240mmHg
